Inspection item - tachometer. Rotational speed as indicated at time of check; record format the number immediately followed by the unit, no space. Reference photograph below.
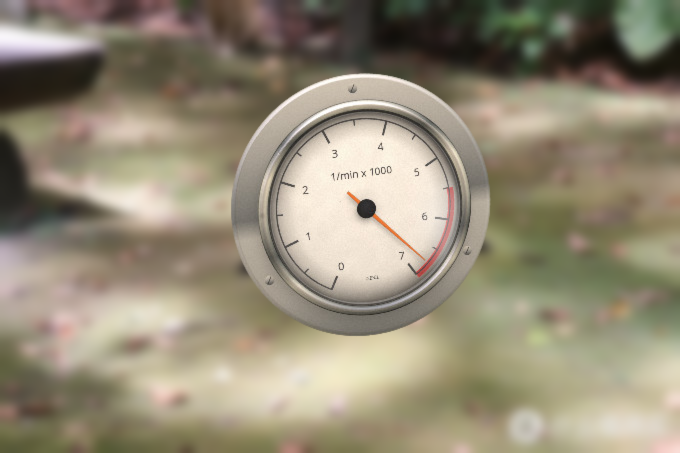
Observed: 6750rpm
